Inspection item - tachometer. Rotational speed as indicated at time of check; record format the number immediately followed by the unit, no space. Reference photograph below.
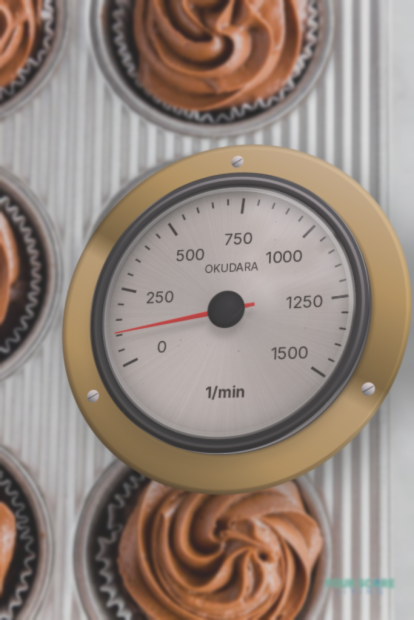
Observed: 100rpm
